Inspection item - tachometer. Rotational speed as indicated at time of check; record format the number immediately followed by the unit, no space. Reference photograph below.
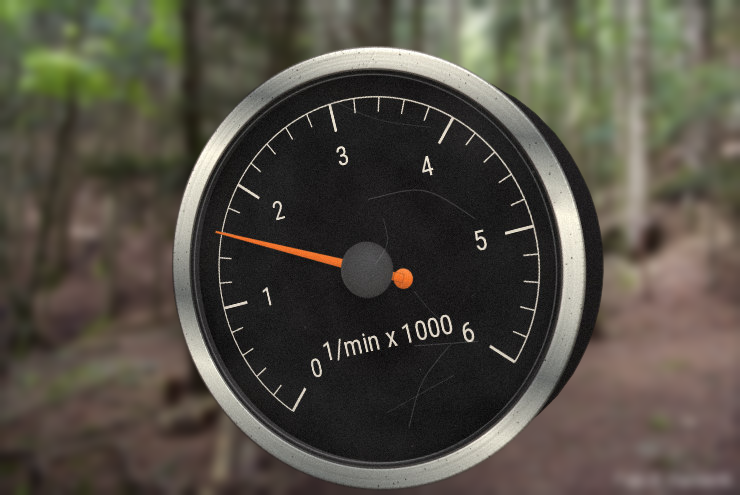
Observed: 1600rpm
